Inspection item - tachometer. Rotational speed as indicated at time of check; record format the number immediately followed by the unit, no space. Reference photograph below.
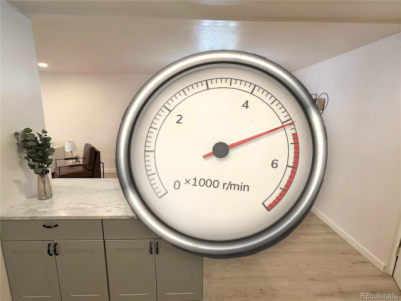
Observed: 5100rpm
